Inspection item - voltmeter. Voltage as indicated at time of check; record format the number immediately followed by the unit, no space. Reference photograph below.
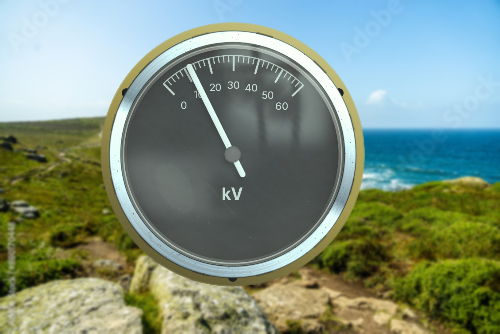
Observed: 12kV
